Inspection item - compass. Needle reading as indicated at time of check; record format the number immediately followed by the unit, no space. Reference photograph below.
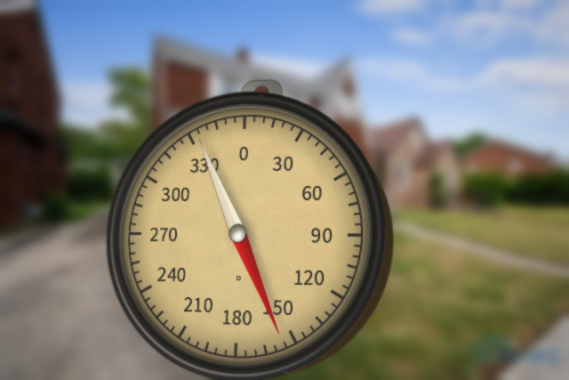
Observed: 155°
